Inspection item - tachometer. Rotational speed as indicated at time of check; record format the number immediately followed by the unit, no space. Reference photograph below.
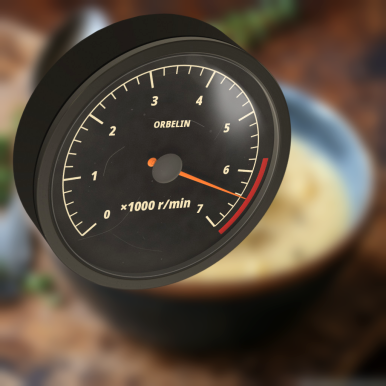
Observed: 6400rpm
